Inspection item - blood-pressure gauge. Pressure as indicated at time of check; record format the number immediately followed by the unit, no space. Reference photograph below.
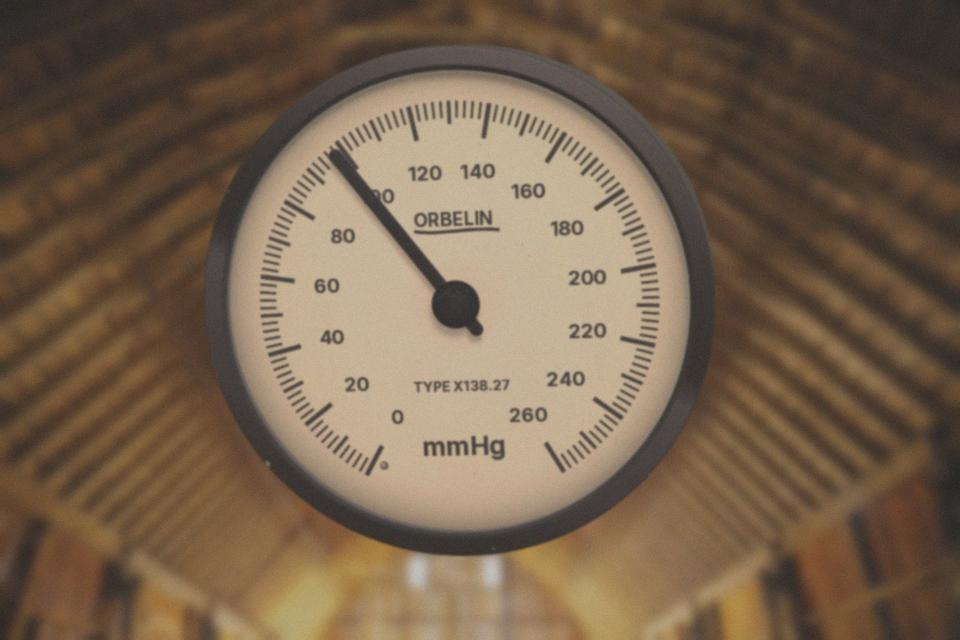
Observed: 98mmHg
